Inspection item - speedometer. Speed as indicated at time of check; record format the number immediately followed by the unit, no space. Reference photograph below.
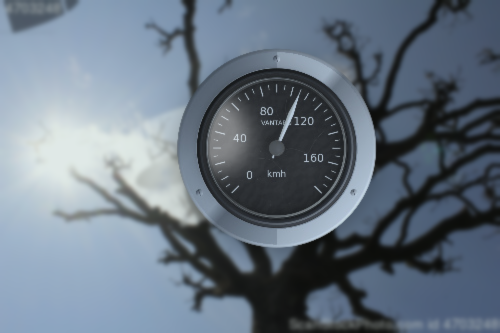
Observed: 105km/h
